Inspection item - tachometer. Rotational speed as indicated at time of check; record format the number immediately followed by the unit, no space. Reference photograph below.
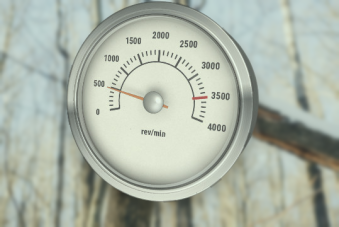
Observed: 500rpm
